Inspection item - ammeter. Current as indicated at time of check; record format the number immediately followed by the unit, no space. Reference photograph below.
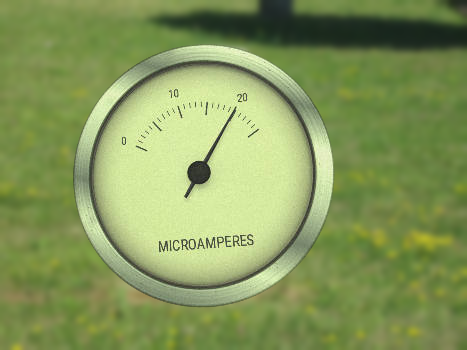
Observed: 20µA
